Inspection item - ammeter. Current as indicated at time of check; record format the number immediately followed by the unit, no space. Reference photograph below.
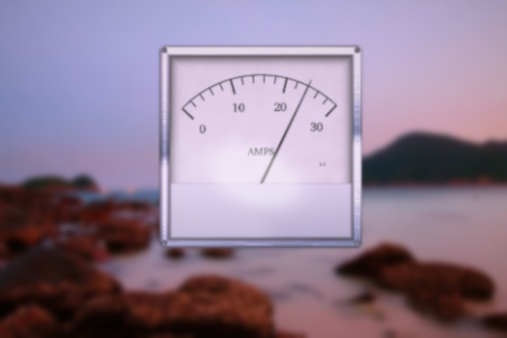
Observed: 24A
